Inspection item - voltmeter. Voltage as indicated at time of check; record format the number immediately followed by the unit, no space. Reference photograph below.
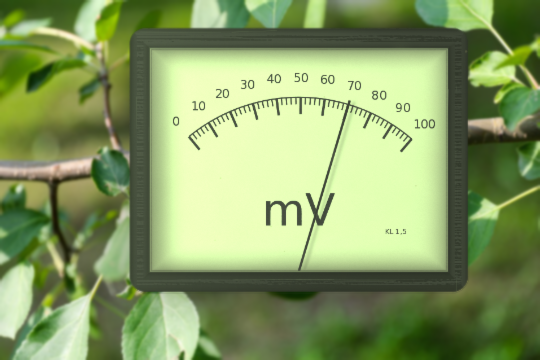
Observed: 70mV
